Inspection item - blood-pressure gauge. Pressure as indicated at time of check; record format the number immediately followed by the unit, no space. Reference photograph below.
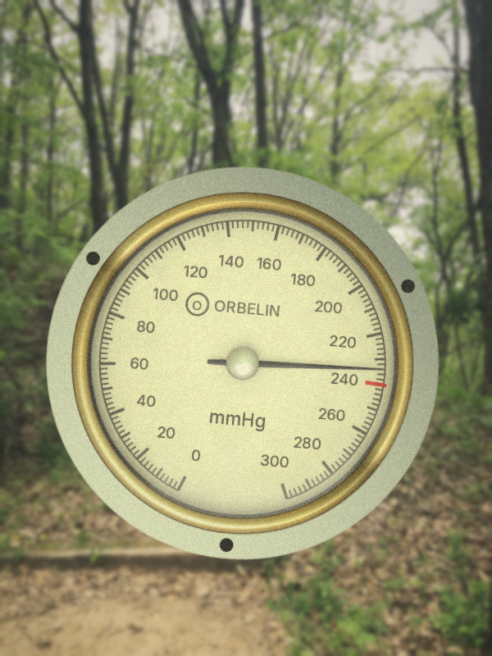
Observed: 234mmHg
